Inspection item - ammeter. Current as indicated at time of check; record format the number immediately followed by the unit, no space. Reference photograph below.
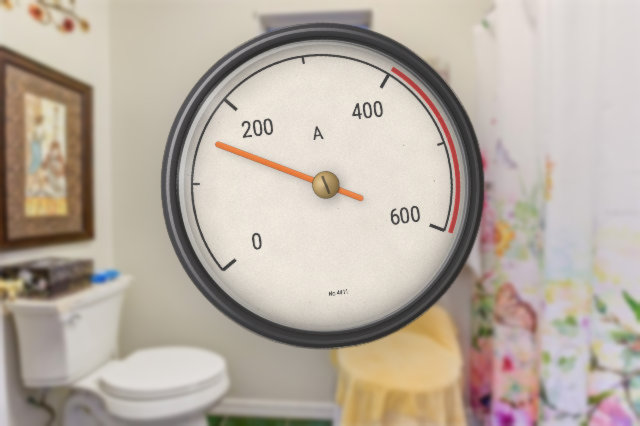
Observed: 150A
